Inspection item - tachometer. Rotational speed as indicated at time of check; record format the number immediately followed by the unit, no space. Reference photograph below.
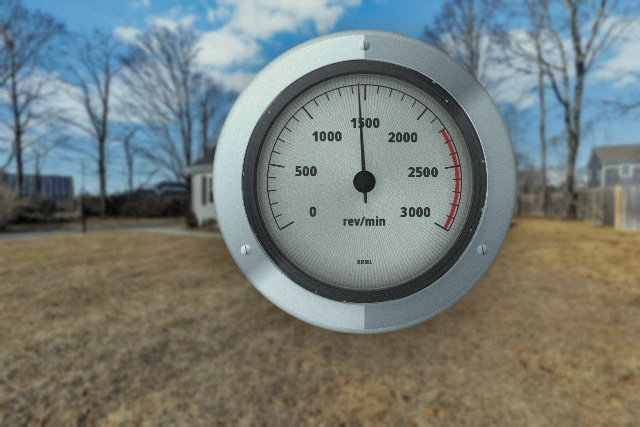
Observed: 1450rpm
